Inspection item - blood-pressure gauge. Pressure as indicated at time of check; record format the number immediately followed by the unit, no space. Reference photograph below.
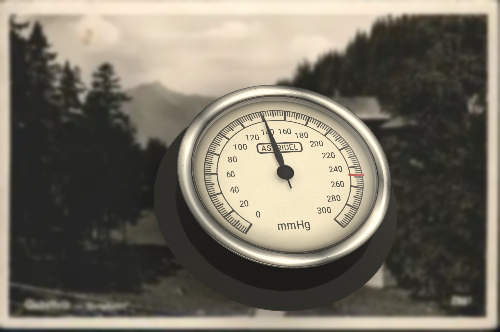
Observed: 140mmHg
